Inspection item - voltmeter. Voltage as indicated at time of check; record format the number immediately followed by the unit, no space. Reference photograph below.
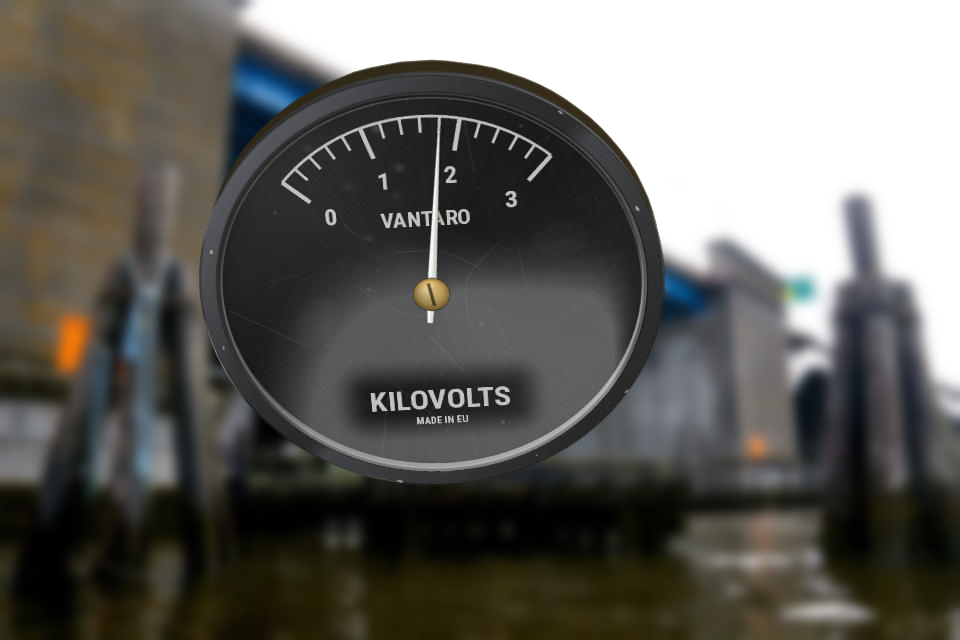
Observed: 1.8kV
